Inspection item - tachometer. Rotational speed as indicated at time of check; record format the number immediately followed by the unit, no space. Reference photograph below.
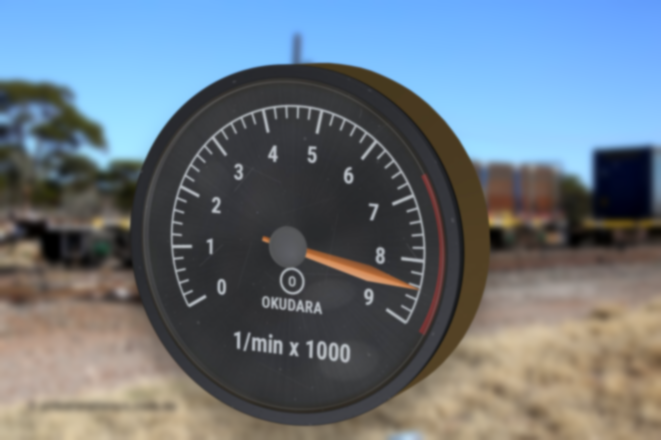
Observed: 8400rpm
